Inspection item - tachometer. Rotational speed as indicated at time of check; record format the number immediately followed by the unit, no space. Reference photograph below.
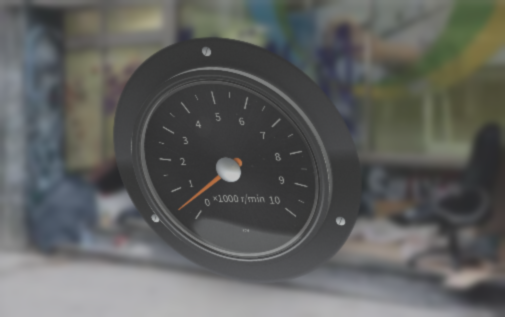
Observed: 500rpm
